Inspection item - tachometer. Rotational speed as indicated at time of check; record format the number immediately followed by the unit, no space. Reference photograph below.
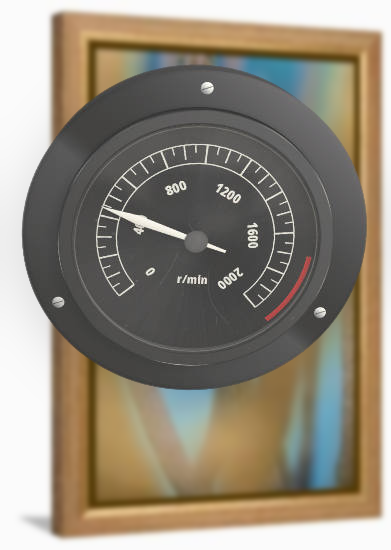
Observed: 450rpm
